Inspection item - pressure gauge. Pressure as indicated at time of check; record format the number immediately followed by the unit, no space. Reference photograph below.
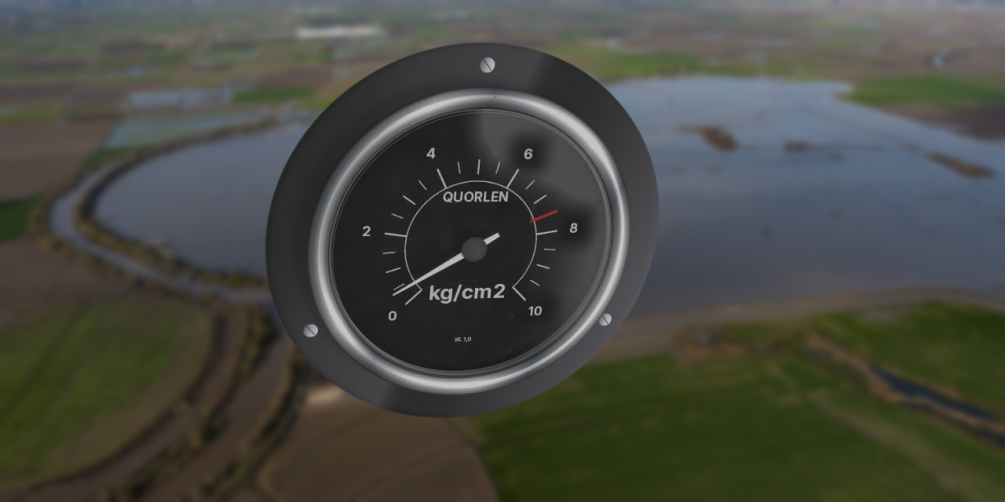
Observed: 0.5kg/cm²
